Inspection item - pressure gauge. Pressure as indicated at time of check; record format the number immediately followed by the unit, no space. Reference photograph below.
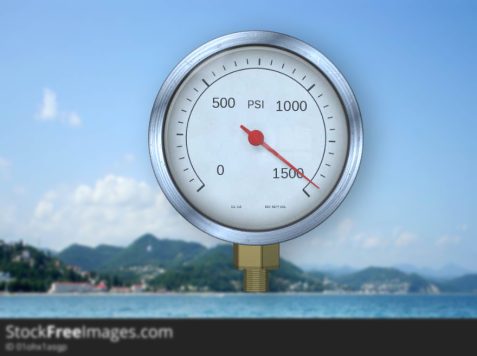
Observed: 1450psi
